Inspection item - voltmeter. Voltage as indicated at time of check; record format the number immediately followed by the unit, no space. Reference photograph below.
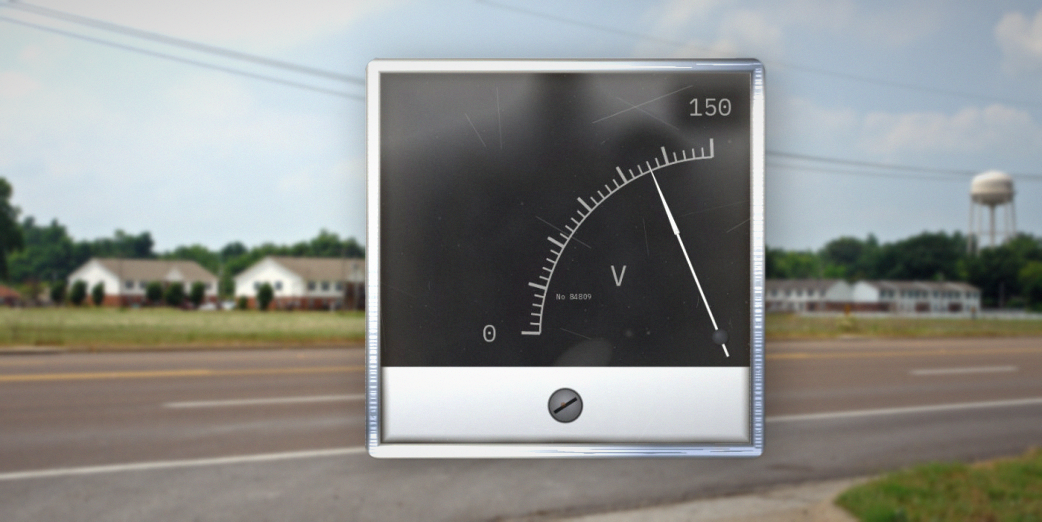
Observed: 115V
